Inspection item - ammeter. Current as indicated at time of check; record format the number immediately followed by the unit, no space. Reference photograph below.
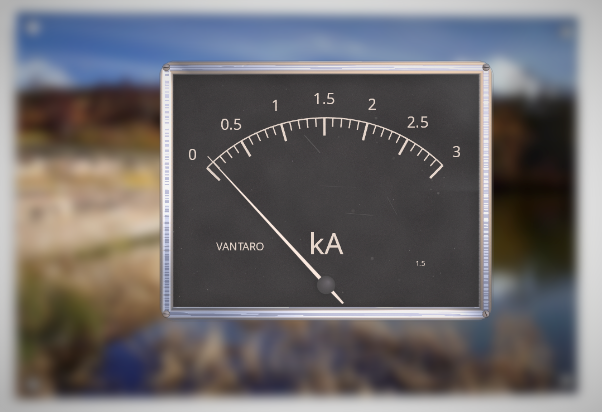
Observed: 0.1kA
